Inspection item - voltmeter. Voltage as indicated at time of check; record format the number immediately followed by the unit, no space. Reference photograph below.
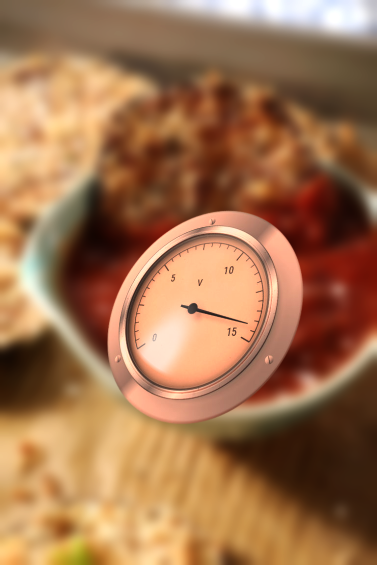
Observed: 14.25V
